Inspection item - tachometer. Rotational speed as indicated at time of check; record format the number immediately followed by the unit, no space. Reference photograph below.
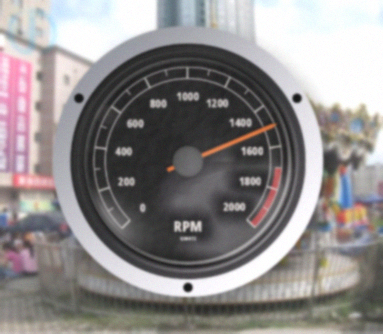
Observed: 1500rpm
